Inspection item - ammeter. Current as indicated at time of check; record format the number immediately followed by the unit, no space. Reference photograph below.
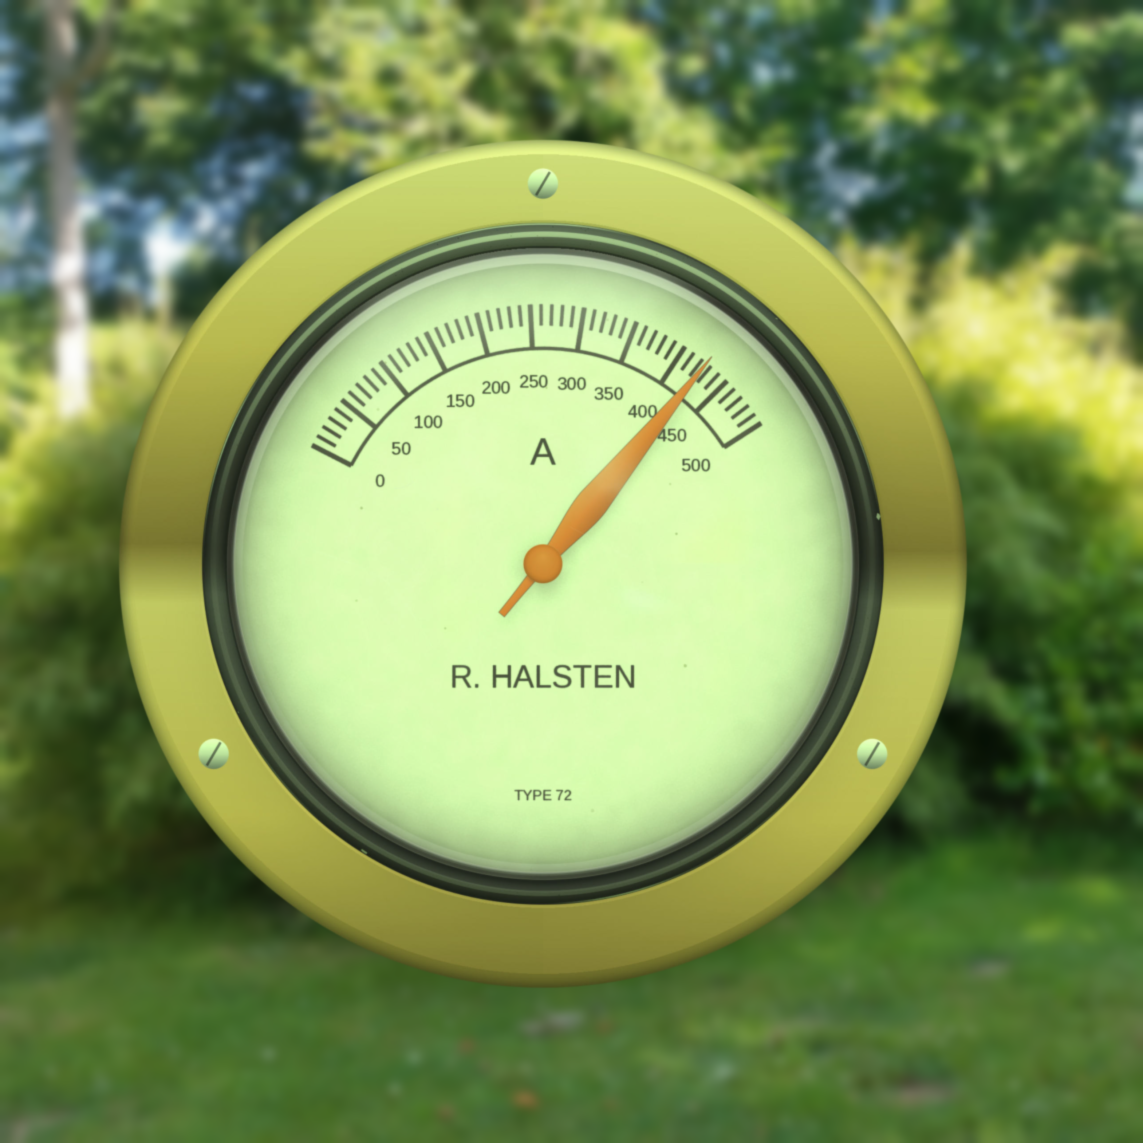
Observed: 425A
